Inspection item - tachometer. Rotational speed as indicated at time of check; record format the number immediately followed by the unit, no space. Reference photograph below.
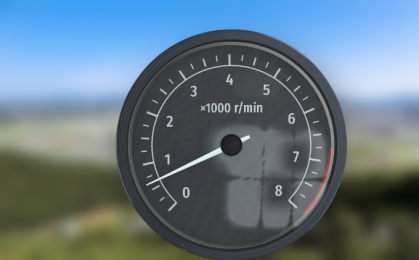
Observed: 625rpm
